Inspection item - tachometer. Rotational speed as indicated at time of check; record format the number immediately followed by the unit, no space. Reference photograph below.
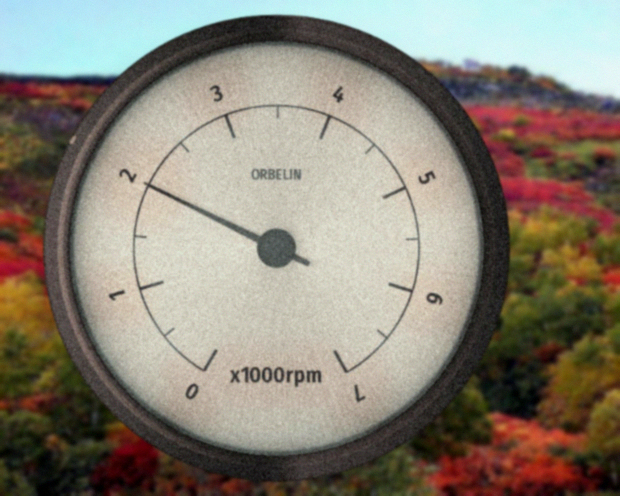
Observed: 2000rpm
